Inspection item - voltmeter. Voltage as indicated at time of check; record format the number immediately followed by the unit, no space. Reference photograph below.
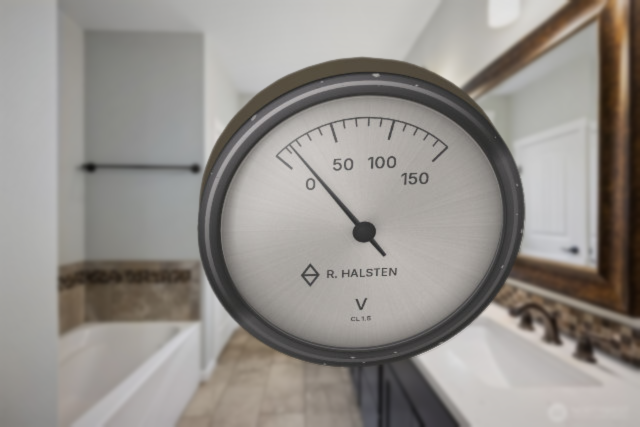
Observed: 15V
